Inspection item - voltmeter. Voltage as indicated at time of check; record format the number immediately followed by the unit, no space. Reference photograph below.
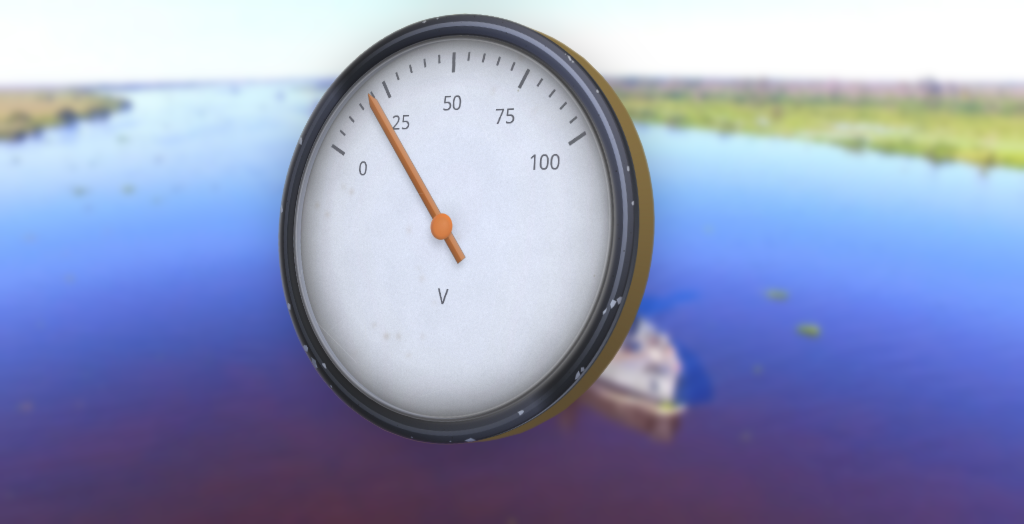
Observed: 20V
